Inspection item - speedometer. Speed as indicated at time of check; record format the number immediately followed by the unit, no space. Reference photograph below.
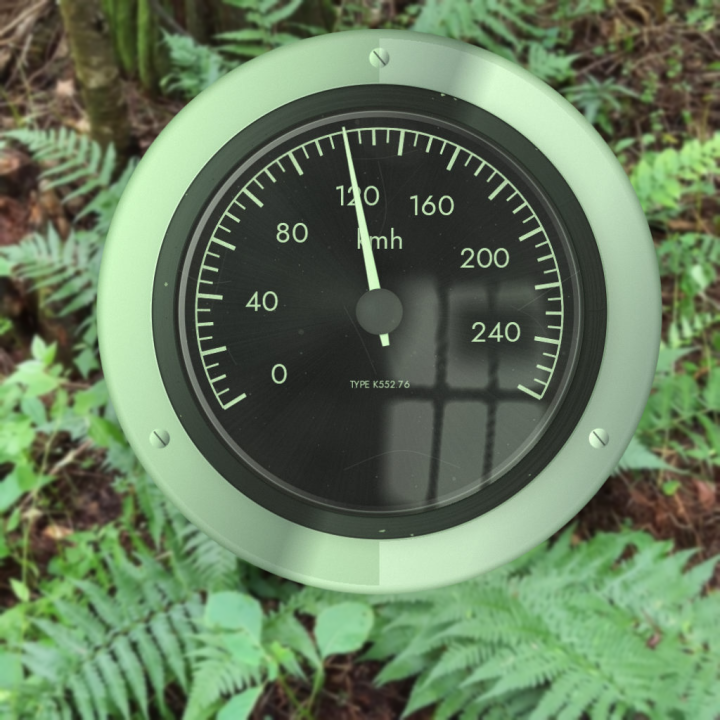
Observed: 120km/h
